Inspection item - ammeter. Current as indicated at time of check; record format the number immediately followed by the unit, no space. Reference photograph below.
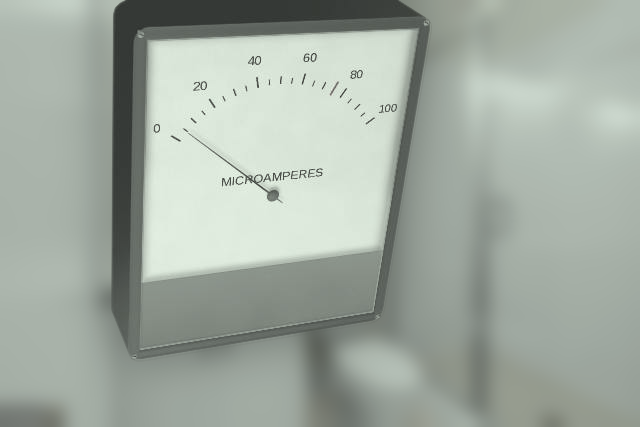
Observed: 5µA
